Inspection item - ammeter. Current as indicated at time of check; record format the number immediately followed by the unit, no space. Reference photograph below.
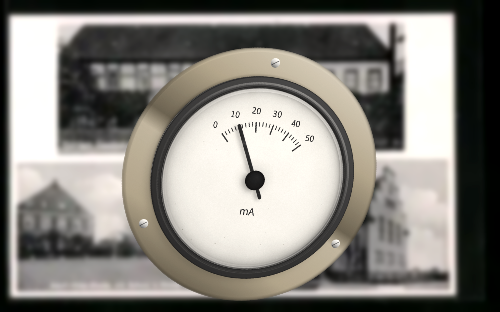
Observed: 10mA
